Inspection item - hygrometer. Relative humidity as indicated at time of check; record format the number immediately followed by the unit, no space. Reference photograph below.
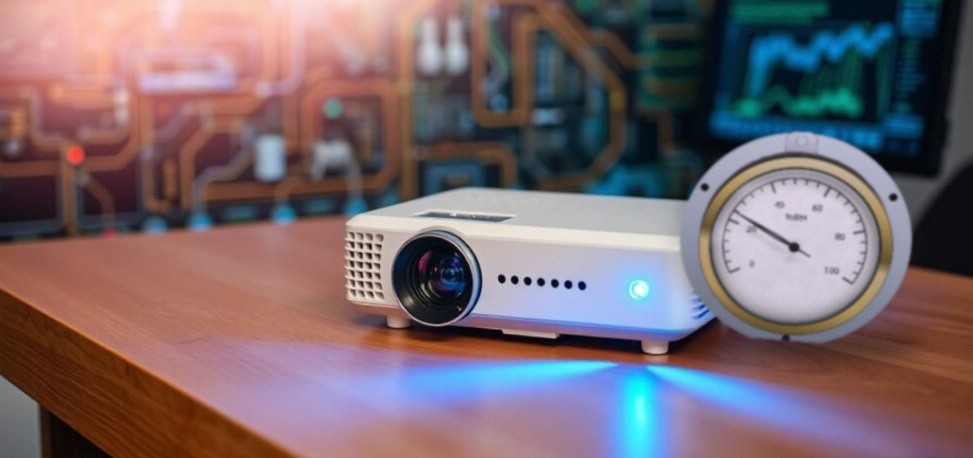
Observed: 24%
